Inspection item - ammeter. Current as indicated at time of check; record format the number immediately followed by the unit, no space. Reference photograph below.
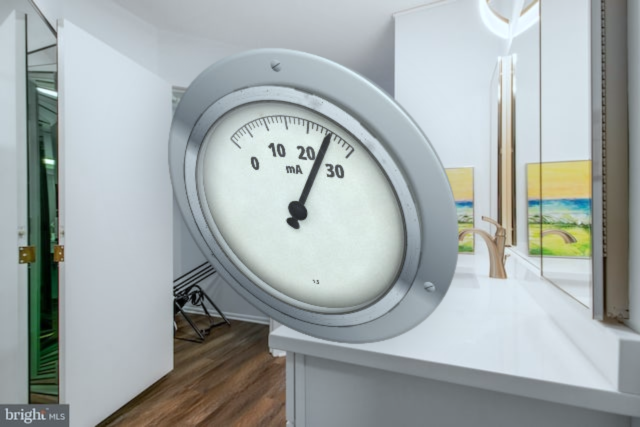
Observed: 25mA
